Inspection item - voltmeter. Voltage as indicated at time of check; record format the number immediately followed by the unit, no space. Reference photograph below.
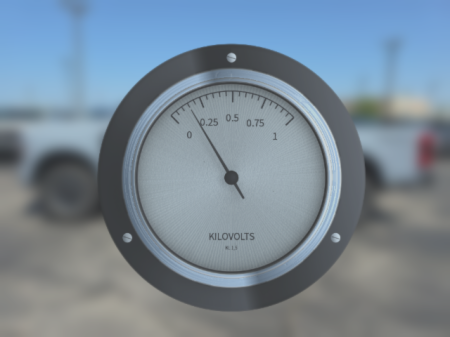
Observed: 0.15kV
